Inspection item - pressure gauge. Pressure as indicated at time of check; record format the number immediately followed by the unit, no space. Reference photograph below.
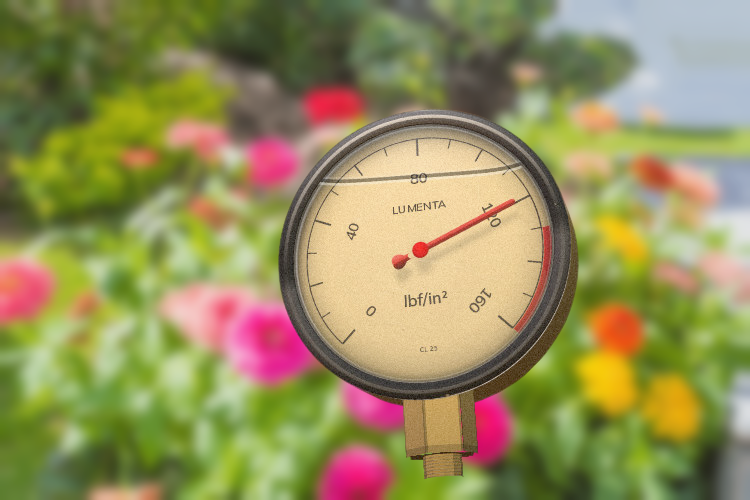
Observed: 120psi
